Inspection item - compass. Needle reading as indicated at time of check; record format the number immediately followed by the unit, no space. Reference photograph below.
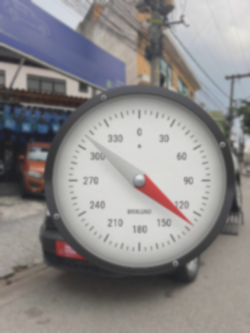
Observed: 130°
